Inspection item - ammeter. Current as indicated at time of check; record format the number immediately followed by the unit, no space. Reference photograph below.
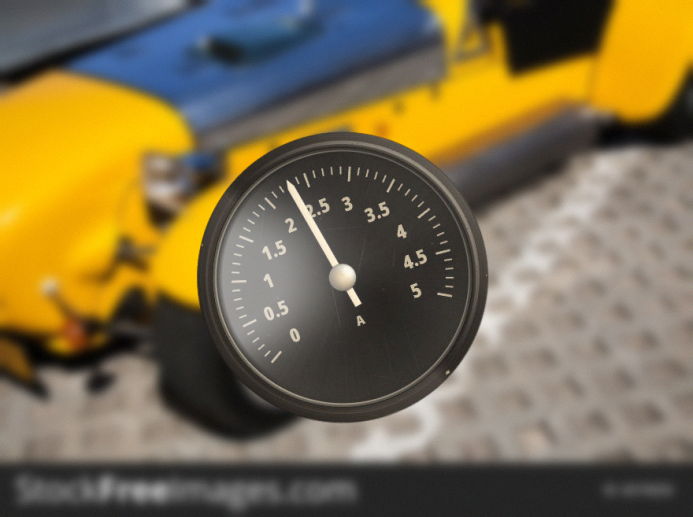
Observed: 2.3A
